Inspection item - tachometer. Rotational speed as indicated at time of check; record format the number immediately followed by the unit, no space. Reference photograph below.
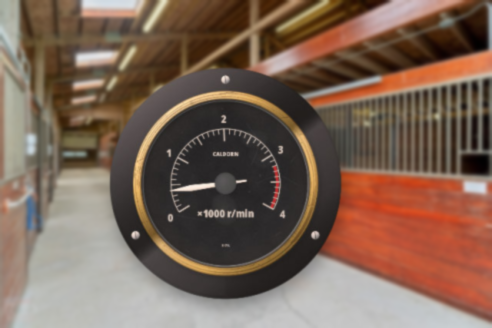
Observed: 400rpm
